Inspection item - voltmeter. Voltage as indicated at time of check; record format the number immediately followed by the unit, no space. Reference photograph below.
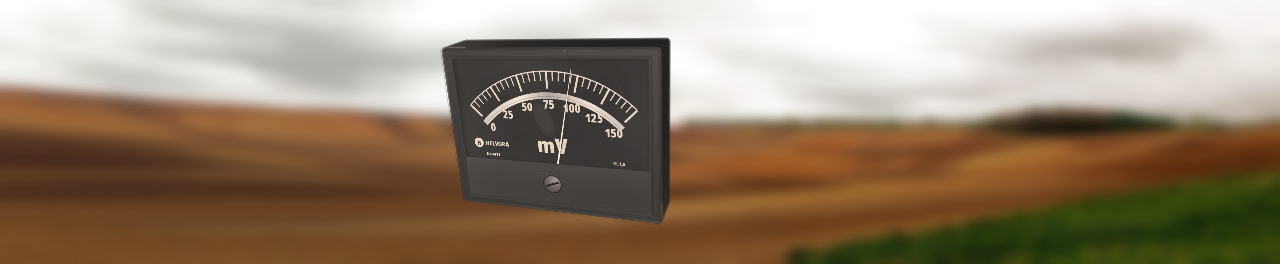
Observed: 95mV
